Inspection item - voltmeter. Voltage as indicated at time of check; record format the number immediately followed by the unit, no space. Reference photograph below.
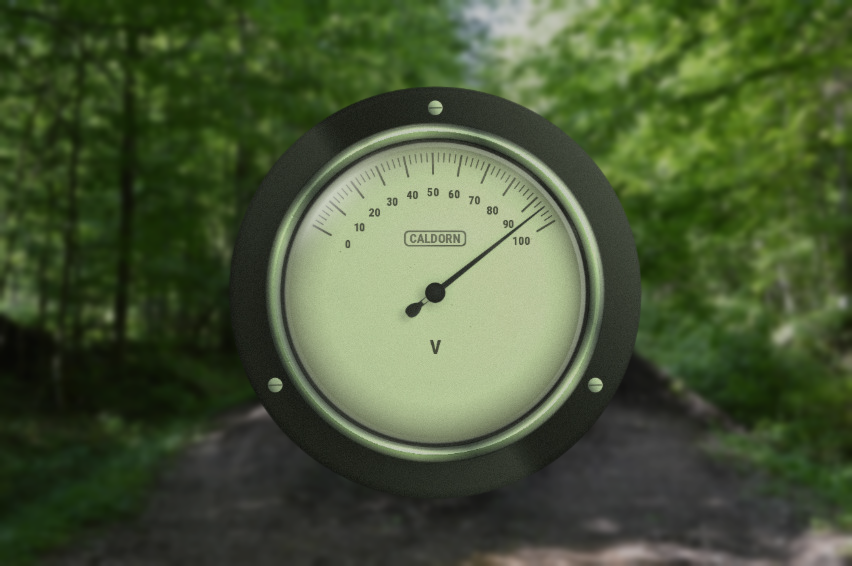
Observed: 94V
